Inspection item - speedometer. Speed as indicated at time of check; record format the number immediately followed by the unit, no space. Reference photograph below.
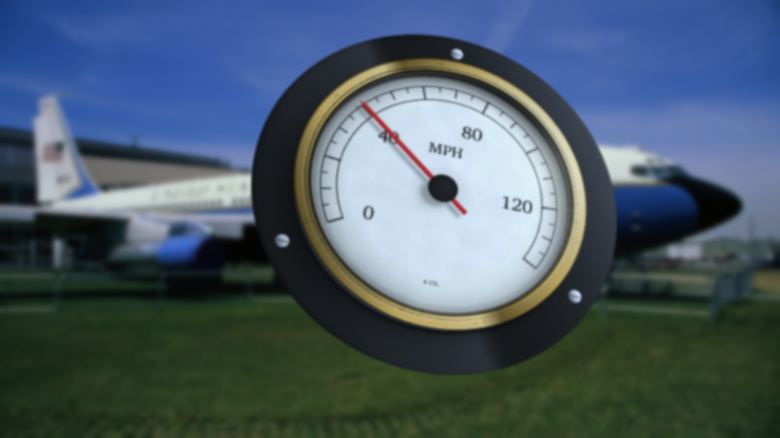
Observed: 40mph
